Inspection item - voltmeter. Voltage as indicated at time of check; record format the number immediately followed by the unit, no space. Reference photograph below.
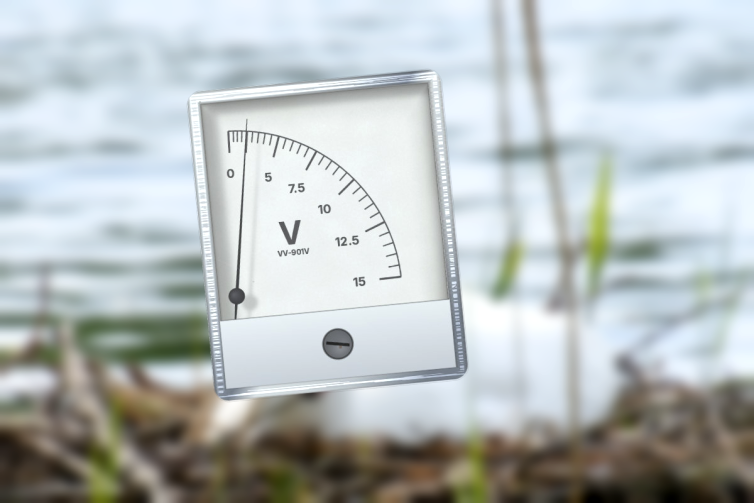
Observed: 2.5V
